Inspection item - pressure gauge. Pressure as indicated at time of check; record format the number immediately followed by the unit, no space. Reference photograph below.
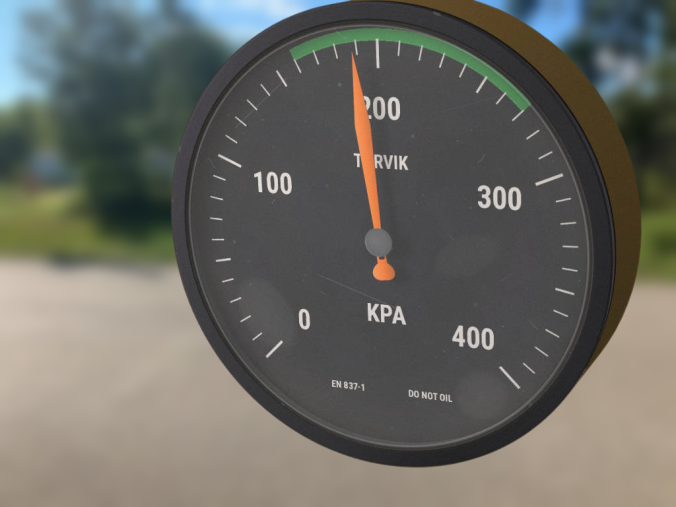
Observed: 190kPa
